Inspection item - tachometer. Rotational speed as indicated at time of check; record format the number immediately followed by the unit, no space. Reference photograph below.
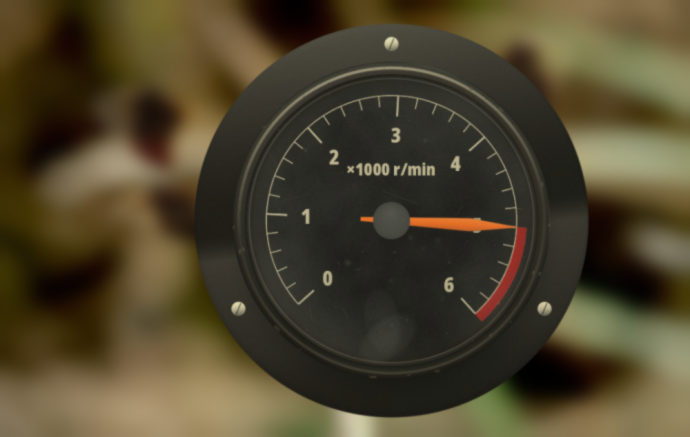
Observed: 5000rpm
